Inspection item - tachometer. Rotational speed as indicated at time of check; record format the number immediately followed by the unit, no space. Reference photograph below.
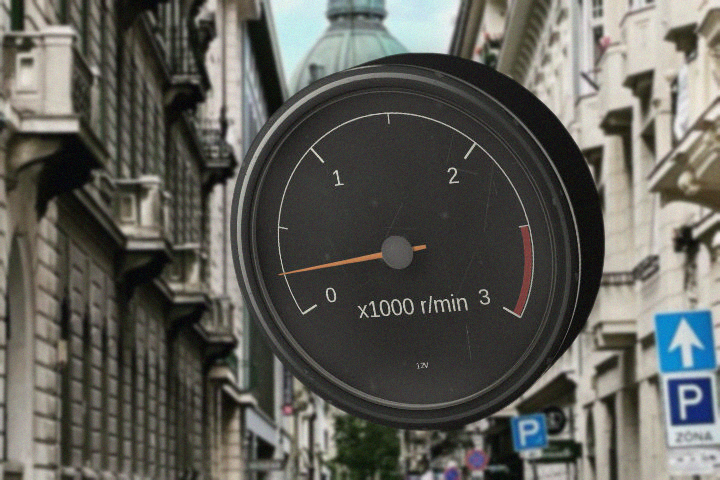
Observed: 250rpm
